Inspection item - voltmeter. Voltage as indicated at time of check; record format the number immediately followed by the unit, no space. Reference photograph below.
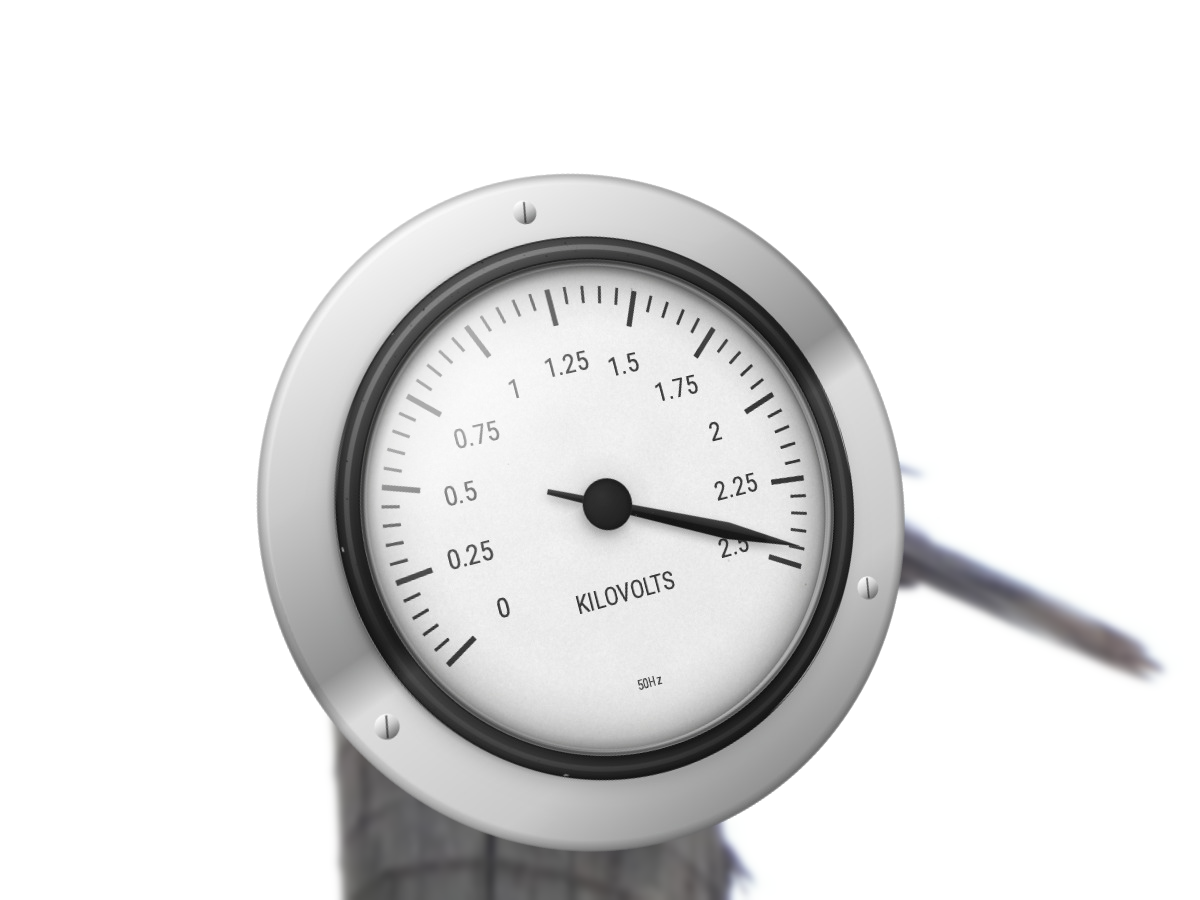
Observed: 2.45kV
